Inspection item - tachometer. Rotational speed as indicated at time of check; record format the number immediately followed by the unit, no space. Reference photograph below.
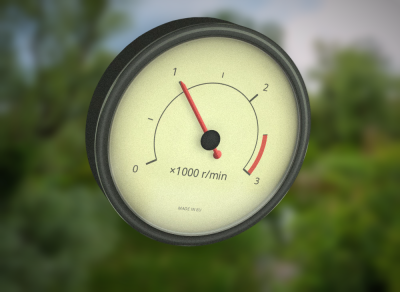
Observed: 1000rpm
